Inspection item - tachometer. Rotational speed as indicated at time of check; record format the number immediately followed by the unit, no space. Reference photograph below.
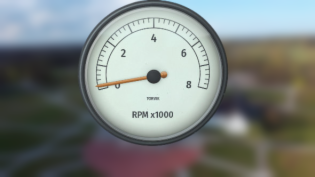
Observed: 200rpm
